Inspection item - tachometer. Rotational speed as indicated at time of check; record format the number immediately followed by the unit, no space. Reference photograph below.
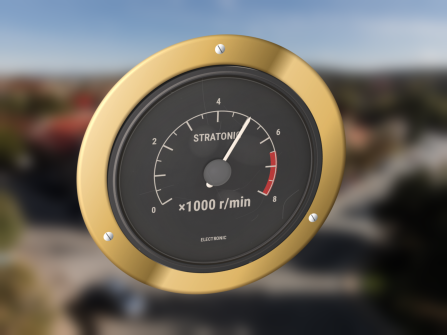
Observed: 5000rpm
